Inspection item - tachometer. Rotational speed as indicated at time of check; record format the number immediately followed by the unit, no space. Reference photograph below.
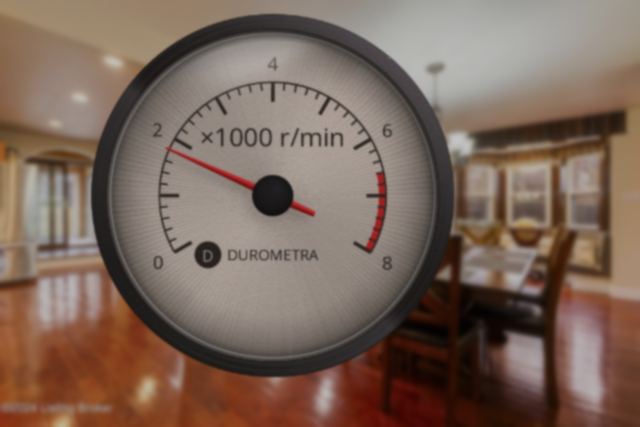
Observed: 1800rpm
